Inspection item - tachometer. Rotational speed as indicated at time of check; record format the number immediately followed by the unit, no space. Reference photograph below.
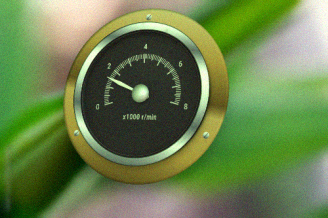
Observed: 1500rpm
